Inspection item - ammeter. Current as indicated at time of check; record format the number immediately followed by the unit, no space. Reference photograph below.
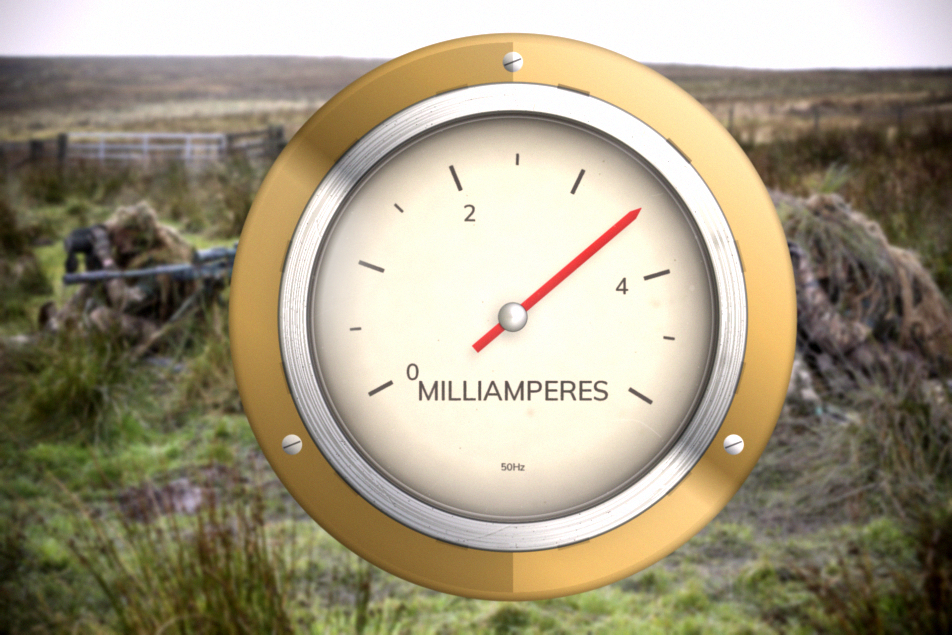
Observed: 3.5mA
